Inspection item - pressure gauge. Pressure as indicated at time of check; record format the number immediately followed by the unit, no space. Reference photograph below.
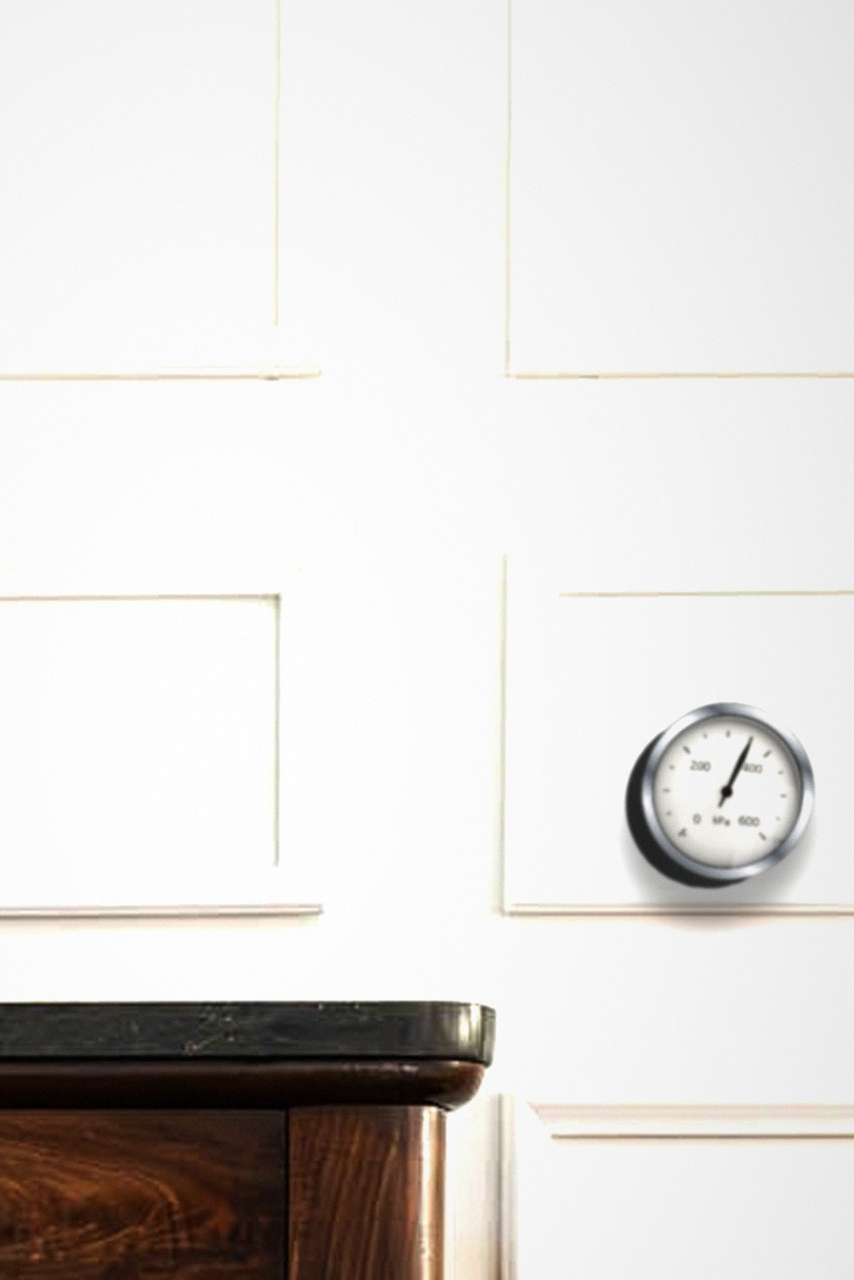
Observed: 350kPa
